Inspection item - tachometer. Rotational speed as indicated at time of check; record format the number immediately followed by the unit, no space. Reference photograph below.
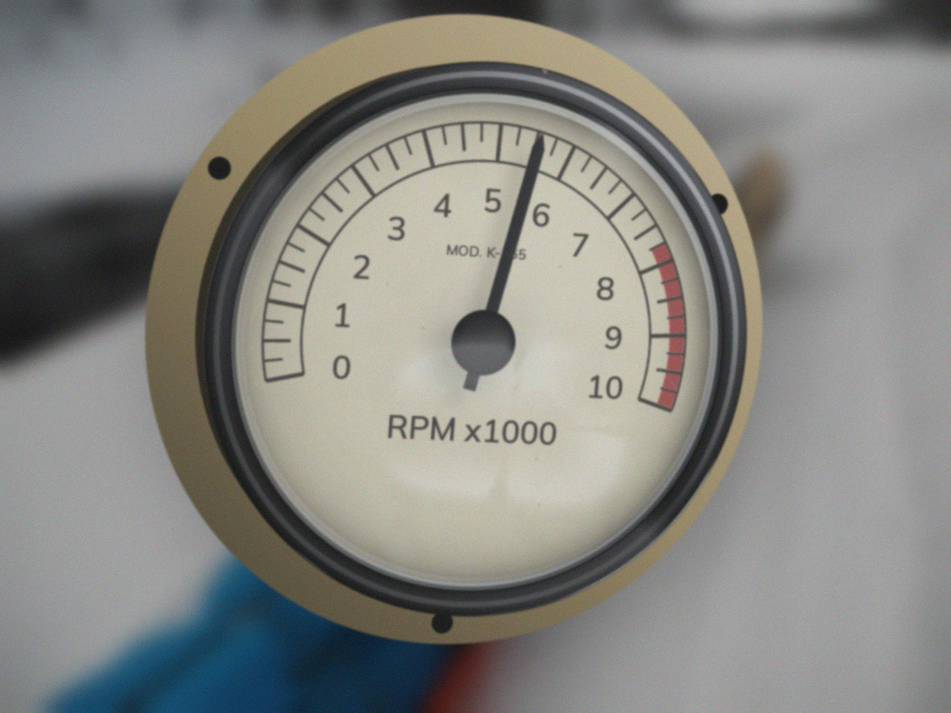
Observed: 5500rpm
